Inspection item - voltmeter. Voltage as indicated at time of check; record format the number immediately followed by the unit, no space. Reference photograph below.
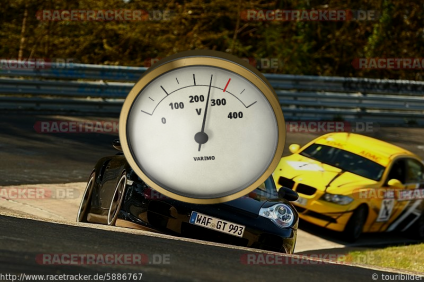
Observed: 250V
